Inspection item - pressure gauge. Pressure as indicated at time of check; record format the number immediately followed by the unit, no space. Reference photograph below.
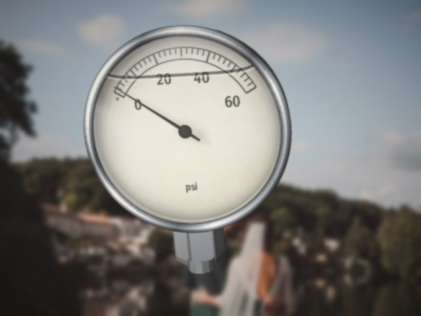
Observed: 2psi
